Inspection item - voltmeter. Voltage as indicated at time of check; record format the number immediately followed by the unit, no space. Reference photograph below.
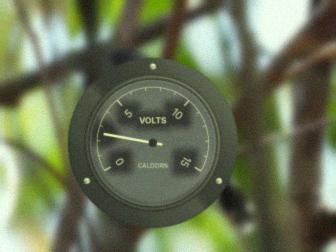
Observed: 2.5V
